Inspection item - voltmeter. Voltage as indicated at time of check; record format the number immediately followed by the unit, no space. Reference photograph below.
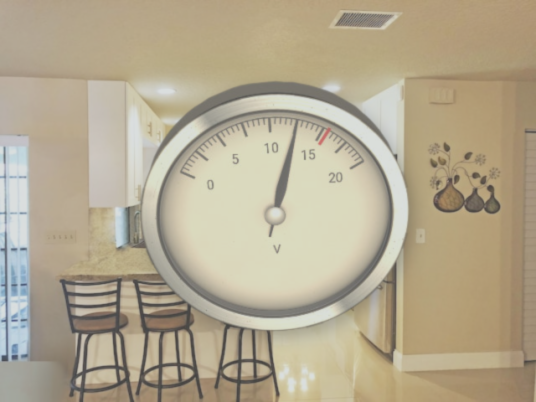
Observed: 12.5V
